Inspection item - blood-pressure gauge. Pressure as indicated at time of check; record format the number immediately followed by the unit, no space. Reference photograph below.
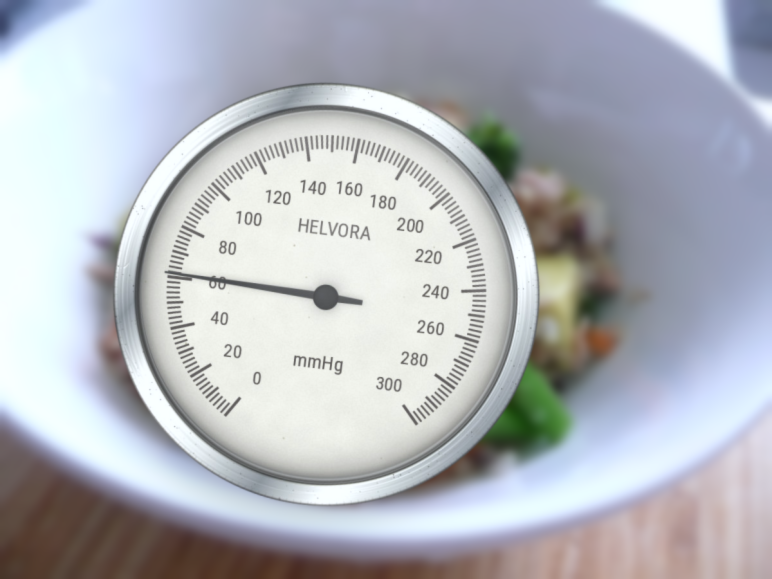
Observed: 62mmHg
